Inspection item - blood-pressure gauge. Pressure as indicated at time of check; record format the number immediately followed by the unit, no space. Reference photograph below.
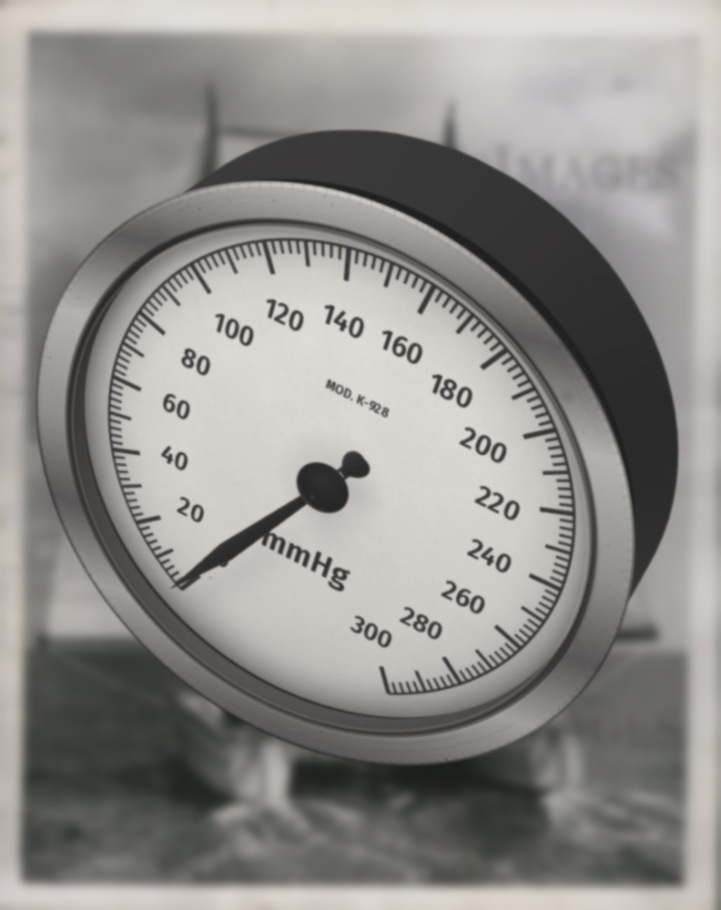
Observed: 2mmHg
